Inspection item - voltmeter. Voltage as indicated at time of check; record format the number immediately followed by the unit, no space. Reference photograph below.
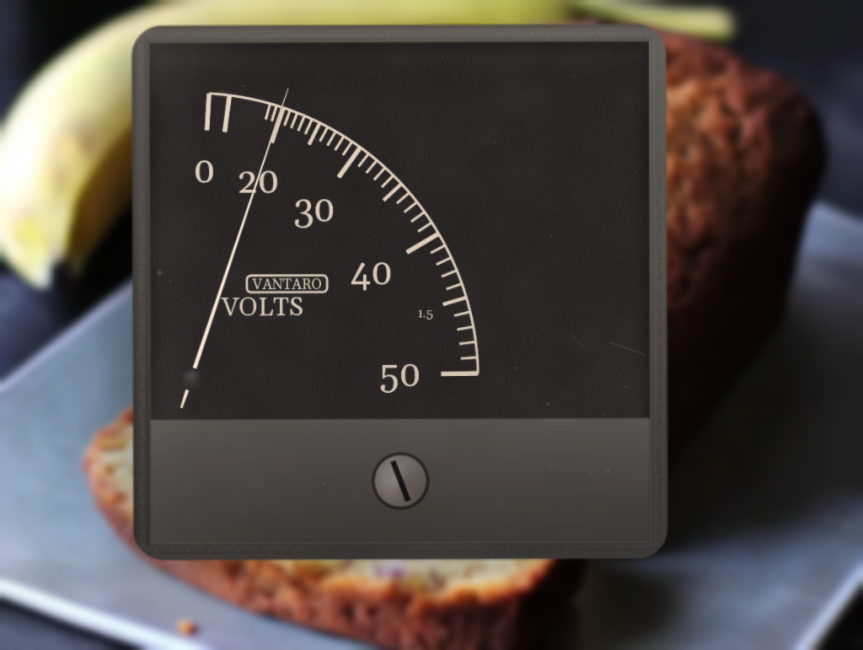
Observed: 20V
